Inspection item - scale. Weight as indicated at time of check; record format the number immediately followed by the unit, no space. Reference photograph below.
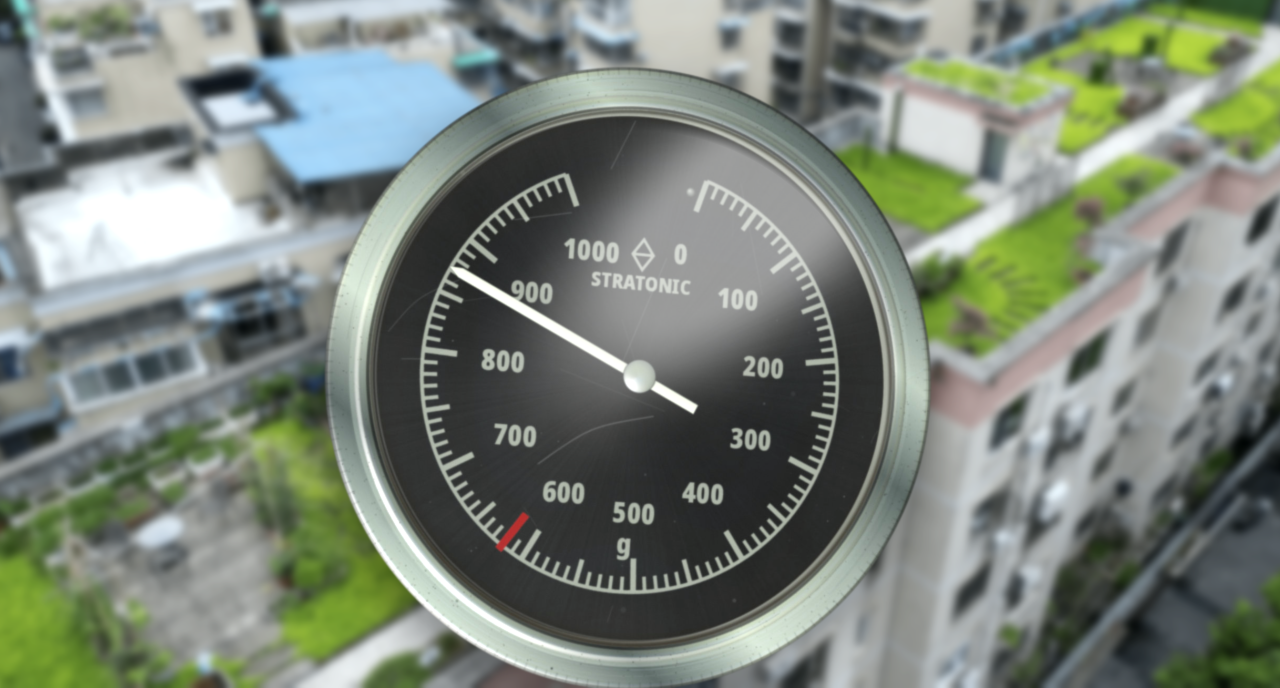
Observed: 870g
